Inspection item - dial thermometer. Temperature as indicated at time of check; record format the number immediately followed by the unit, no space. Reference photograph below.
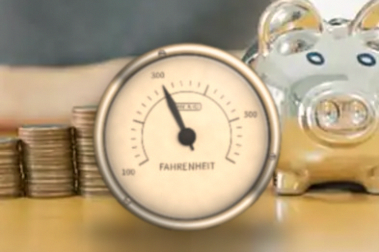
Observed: 300°F
